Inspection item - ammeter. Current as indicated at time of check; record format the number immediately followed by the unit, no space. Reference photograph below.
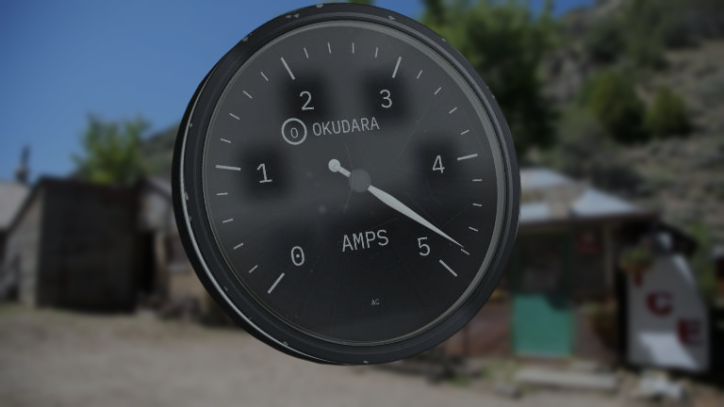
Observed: 4.8A
